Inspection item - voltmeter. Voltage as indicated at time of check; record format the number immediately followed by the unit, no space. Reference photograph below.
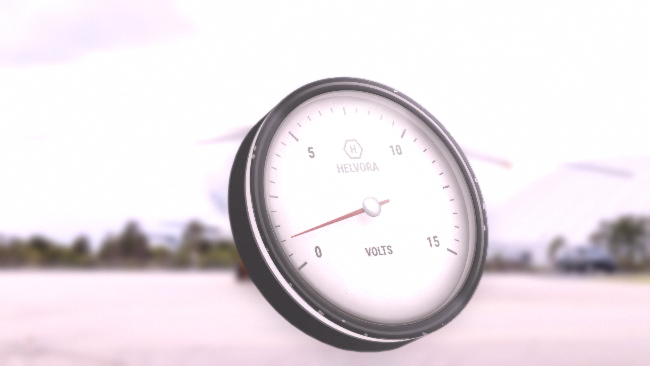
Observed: 1V
